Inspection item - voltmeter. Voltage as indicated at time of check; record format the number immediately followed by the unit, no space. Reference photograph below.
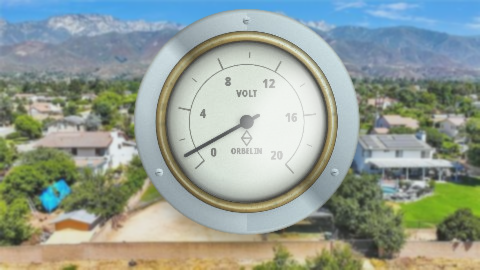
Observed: 1V
